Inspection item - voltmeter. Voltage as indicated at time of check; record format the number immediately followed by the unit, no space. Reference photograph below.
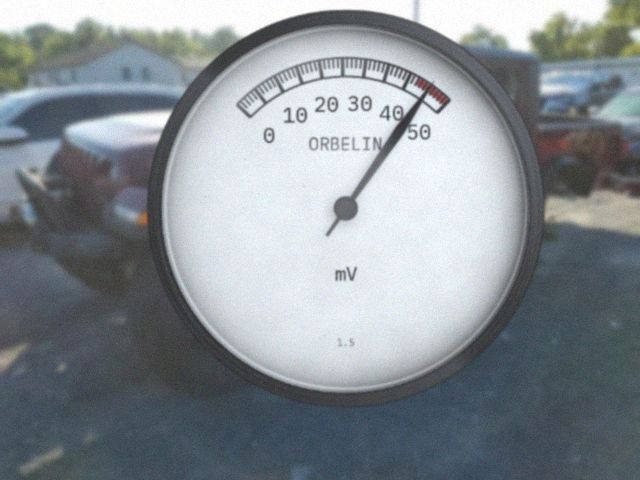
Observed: 45mV
